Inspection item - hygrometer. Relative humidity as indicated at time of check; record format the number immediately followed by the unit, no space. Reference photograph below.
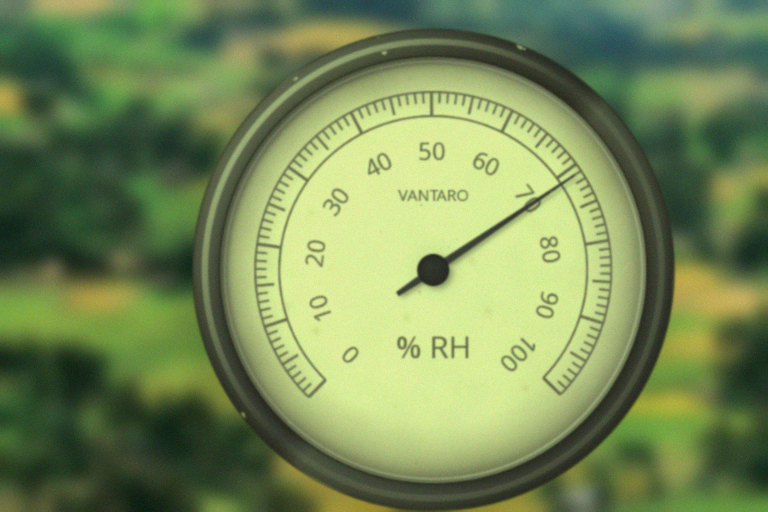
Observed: 71%
